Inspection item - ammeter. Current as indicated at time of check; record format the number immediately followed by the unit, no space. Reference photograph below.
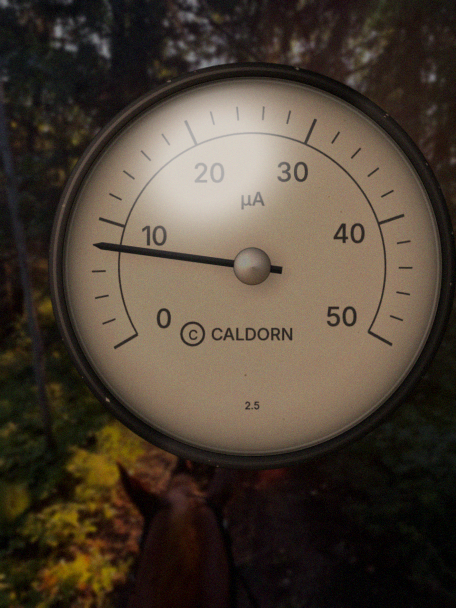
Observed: 8µA
